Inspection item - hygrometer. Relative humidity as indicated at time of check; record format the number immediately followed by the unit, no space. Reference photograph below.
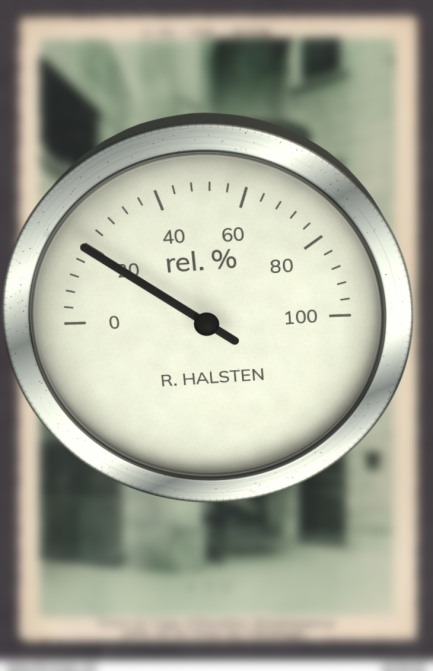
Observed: 20%
